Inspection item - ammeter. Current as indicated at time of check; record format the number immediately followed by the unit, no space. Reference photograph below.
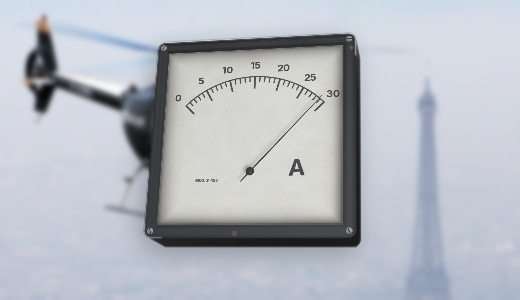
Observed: 29A
